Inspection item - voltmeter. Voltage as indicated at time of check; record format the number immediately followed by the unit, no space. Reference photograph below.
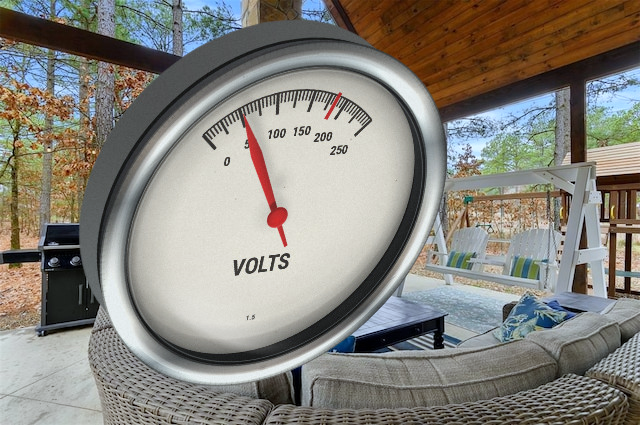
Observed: 50V
